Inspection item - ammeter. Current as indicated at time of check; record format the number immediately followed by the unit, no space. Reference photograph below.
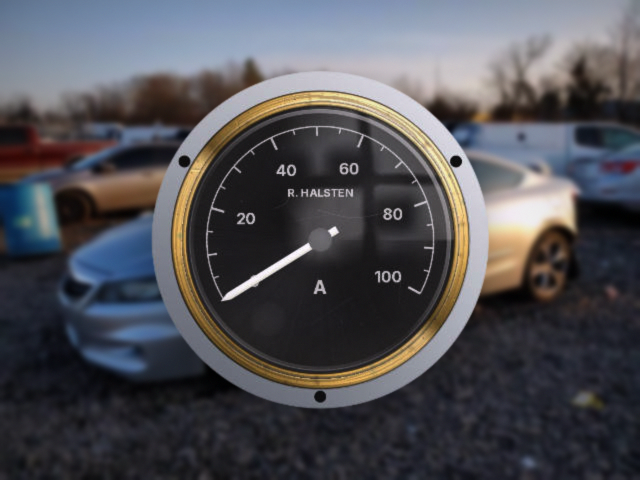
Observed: 0A
